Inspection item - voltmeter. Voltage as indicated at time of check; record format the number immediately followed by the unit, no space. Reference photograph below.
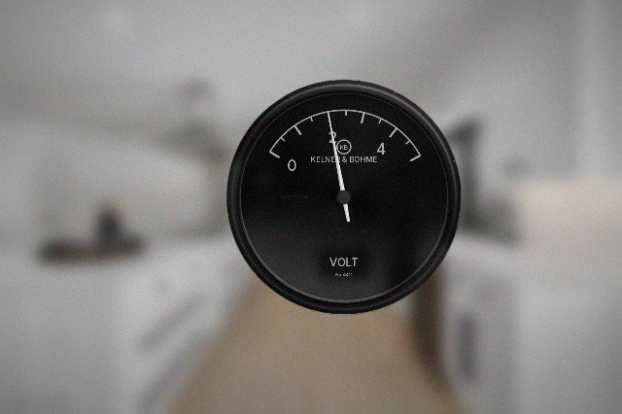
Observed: 2V
